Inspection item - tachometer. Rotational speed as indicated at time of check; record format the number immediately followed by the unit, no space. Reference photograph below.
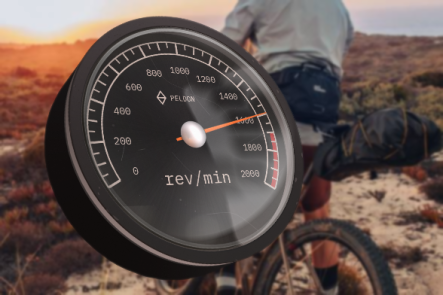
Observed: 1600rpm
